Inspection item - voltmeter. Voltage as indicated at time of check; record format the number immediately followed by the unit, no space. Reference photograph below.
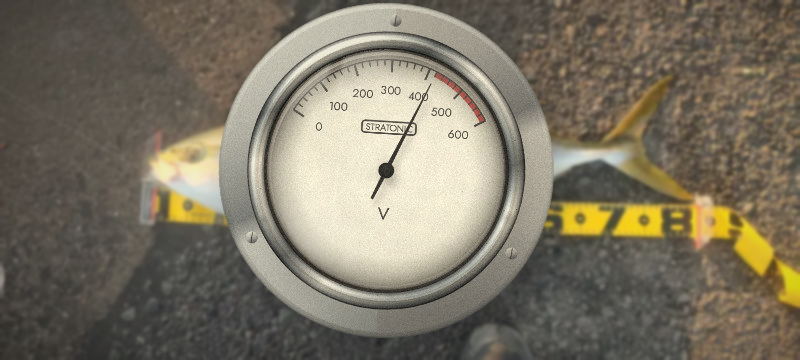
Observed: 420V
